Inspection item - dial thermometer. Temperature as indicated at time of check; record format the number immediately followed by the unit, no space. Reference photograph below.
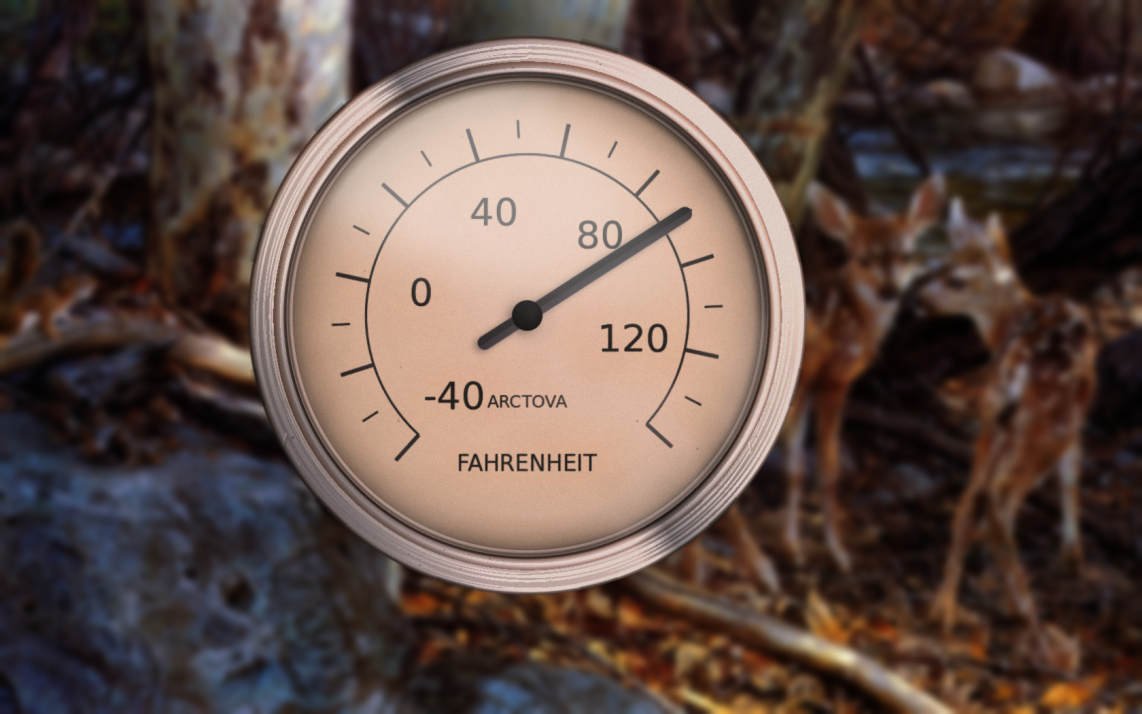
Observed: 90°F
